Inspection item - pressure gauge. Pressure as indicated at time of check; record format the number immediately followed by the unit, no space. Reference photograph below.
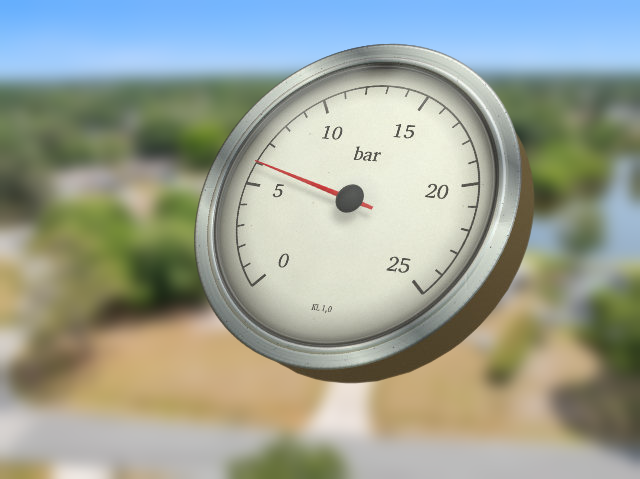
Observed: 6bar
